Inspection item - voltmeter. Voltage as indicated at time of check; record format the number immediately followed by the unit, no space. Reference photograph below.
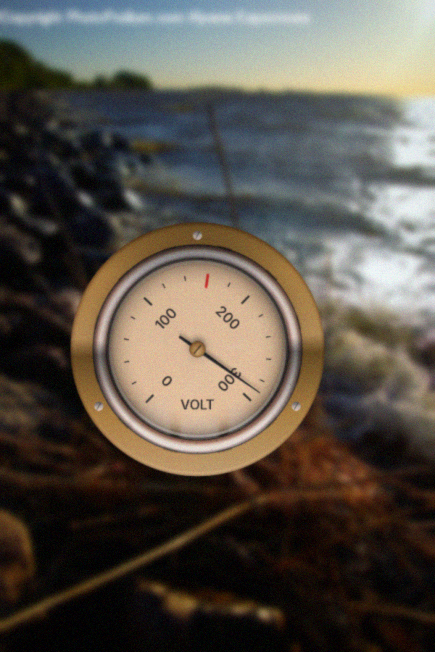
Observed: 290V
